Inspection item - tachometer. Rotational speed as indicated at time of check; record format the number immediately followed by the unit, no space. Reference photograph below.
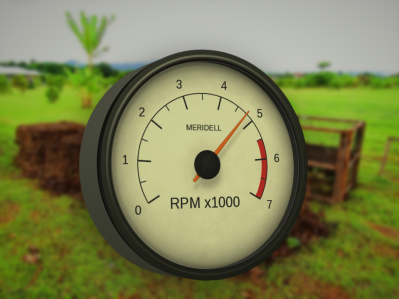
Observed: 4750rpm
